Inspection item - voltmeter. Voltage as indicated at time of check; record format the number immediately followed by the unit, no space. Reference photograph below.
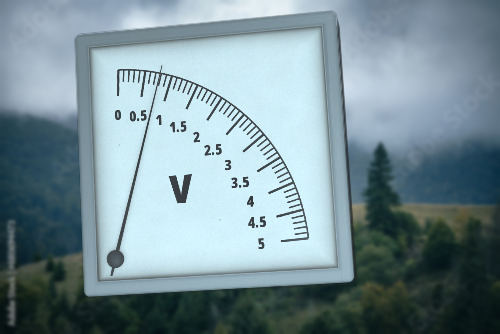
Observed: 0.8V
